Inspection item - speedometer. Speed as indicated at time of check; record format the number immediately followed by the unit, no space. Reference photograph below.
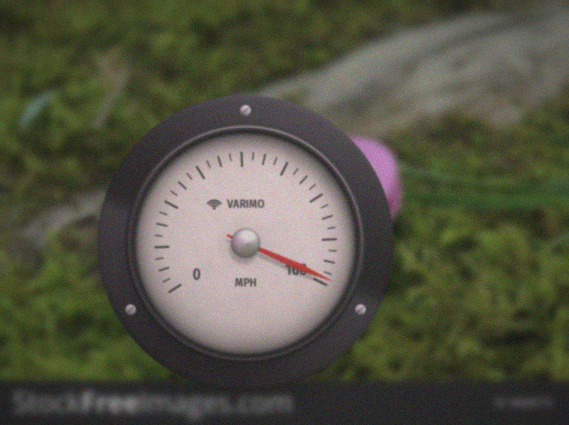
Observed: 157.5mph
